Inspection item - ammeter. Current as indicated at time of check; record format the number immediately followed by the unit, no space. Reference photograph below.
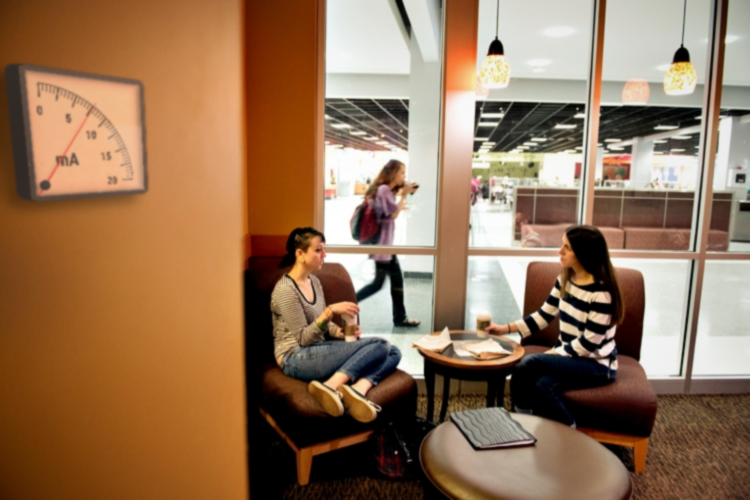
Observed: 7.5mA
